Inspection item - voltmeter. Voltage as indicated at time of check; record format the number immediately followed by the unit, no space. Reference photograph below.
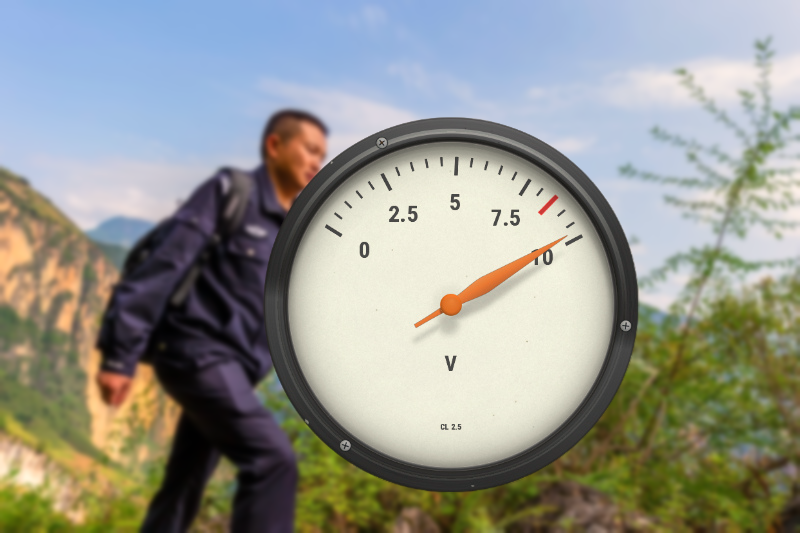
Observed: 9.75V
